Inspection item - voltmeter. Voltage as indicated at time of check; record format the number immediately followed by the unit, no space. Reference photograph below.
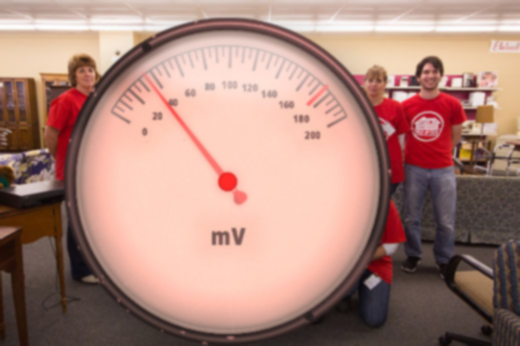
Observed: 35mV
